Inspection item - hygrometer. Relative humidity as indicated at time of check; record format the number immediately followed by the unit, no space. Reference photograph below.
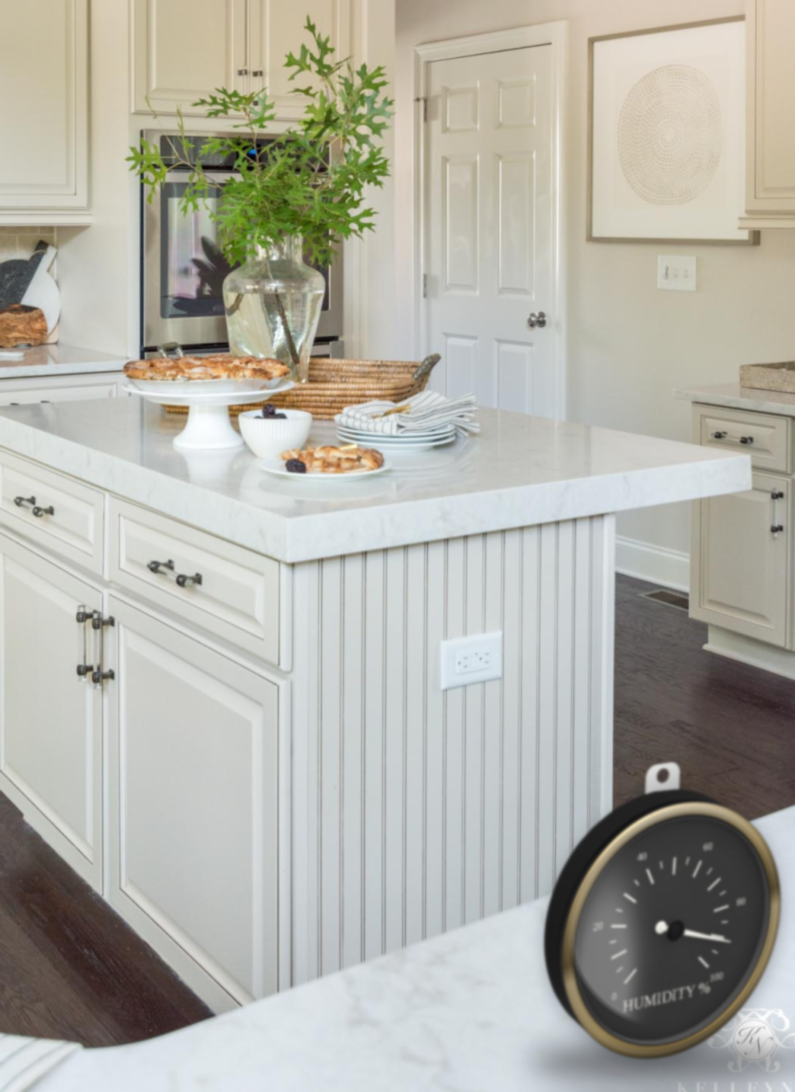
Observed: 90%
